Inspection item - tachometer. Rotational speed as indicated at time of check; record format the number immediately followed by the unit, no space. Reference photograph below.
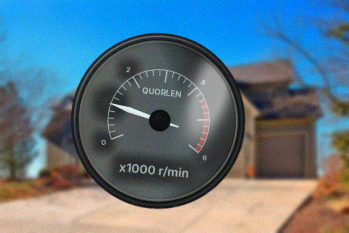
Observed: 1000rpm
